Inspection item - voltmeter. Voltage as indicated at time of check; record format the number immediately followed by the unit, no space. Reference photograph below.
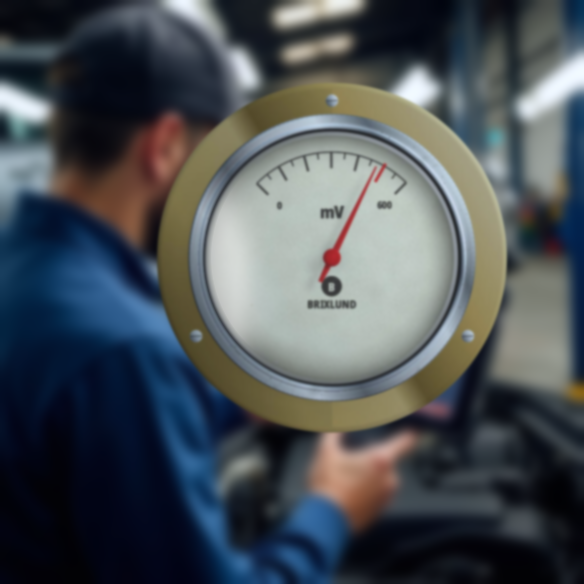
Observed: 475mV
